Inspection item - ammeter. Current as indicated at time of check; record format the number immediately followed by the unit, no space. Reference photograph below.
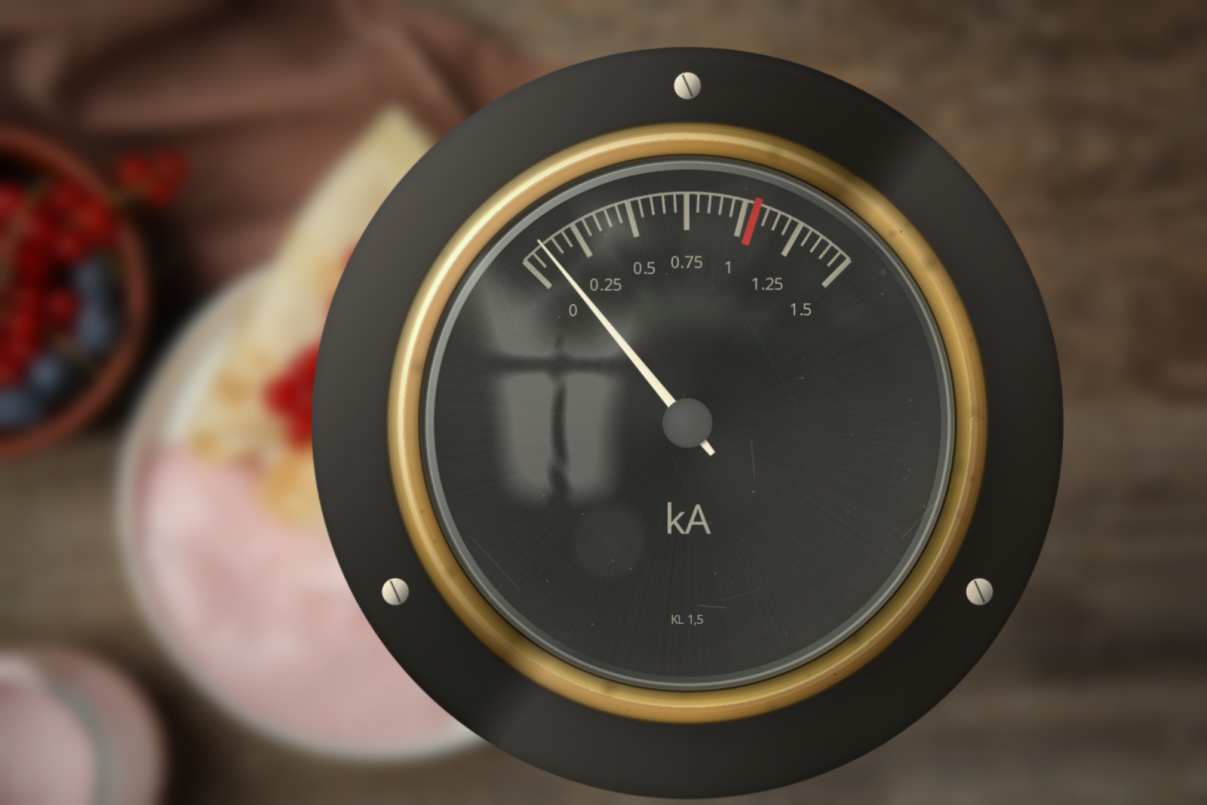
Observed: 0.1kA
